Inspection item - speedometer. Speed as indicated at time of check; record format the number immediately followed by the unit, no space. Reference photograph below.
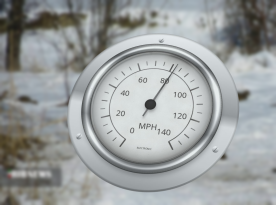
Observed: 82.5mph
